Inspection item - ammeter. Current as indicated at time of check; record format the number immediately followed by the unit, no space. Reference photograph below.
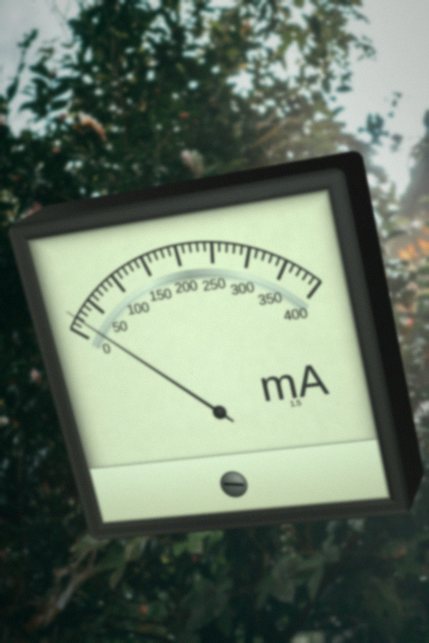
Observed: 20mA
